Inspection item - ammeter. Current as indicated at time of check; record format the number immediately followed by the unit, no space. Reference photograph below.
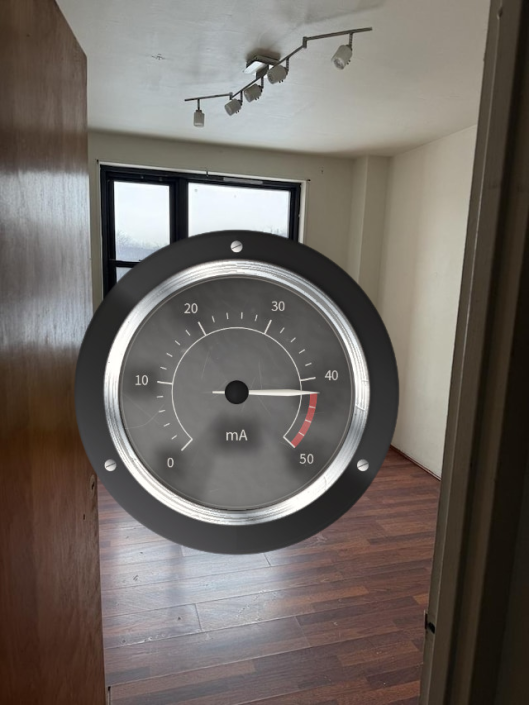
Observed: 42mA
